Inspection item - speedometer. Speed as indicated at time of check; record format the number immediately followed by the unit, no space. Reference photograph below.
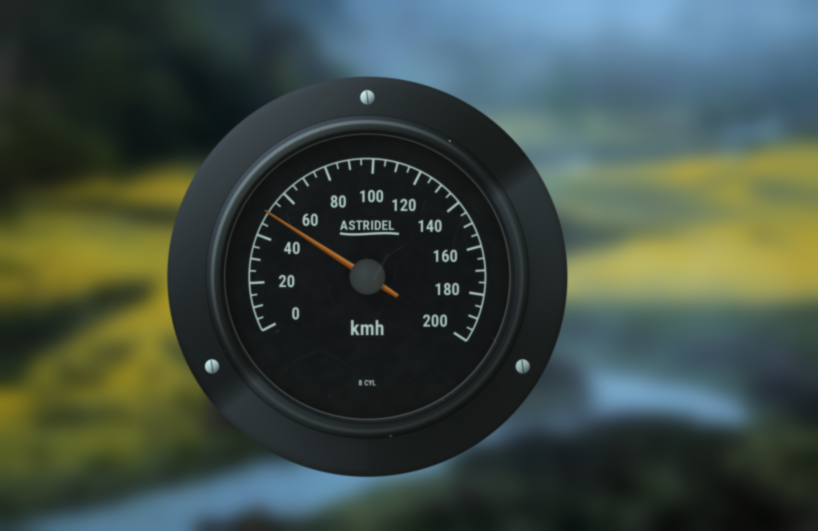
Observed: 50km/h
